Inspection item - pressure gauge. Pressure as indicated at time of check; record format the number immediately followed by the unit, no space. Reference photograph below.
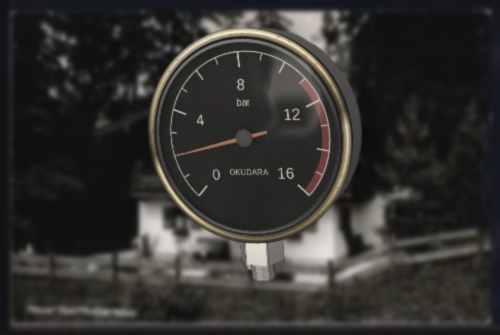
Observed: 2bar
